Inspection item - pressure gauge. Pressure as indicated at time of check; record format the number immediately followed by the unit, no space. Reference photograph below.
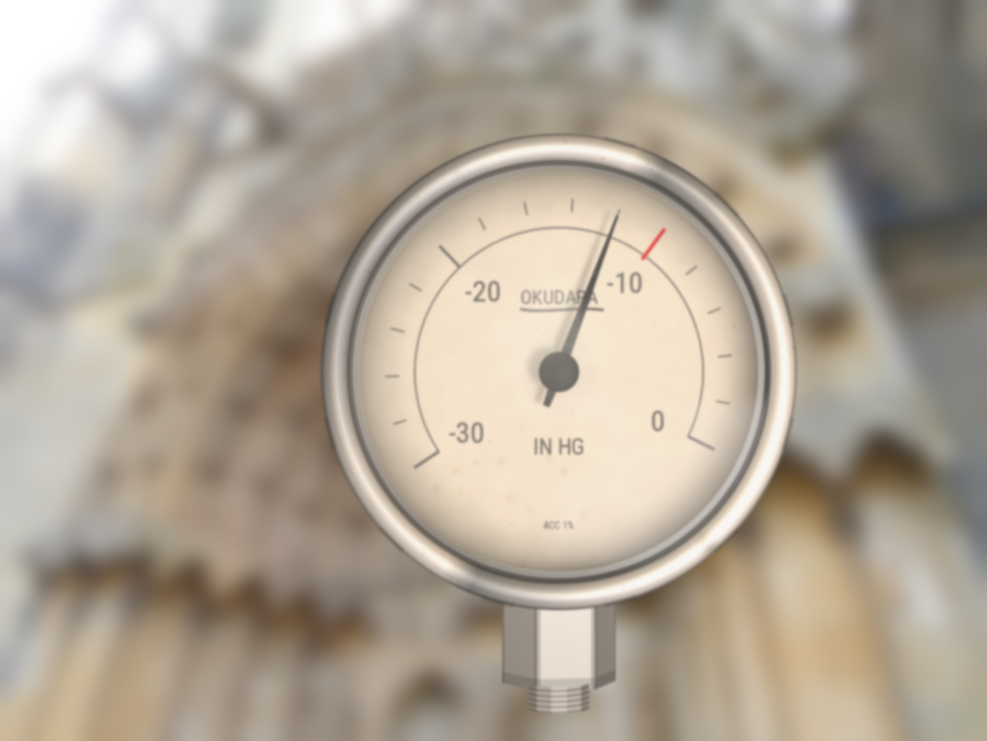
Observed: -12inHg
